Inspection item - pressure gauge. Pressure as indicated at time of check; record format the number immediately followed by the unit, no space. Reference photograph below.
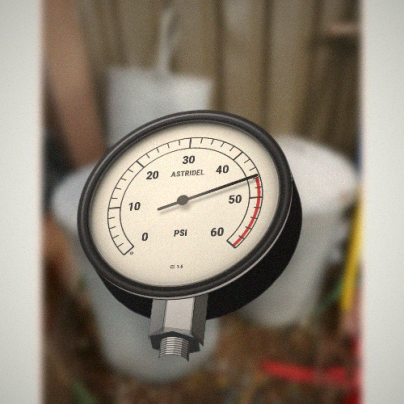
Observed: 46psi
